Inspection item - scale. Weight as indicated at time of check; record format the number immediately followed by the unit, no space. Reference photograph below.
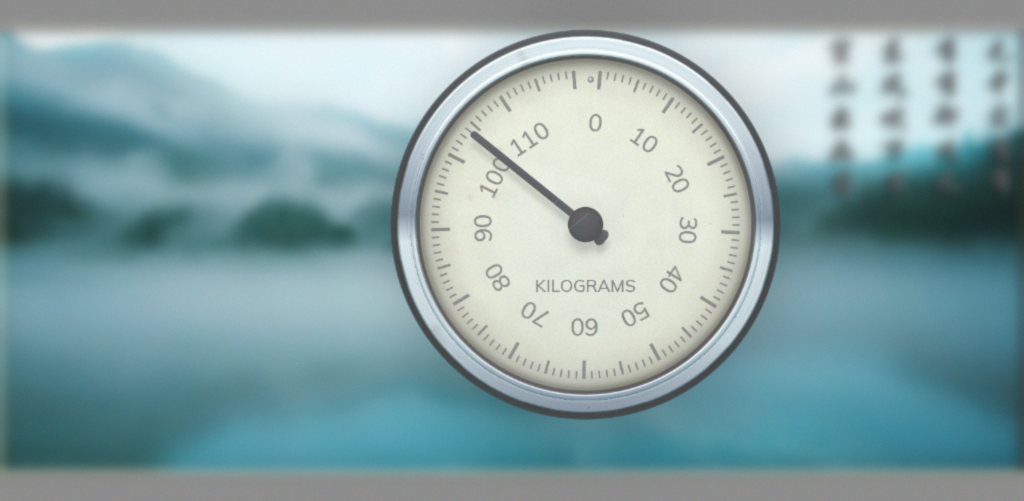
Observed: 104kg
